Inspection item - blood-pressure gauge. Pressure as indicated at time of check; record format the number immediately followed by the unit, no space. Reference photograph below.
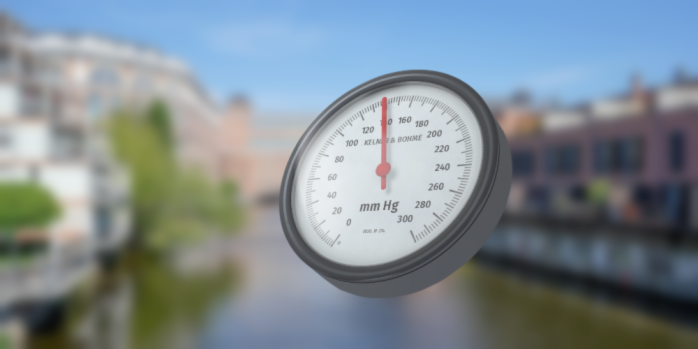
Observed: 140mmHg
